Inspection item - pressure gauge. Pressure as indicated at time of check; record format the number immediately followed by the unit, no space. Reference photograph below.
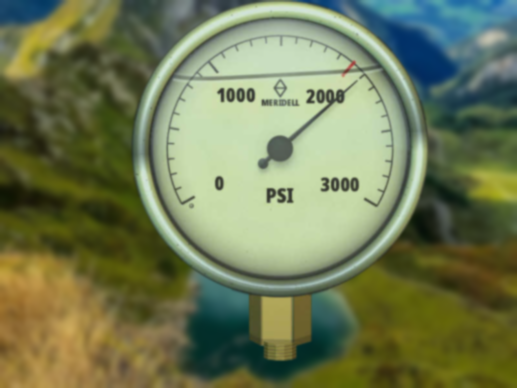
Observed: 2100psi
